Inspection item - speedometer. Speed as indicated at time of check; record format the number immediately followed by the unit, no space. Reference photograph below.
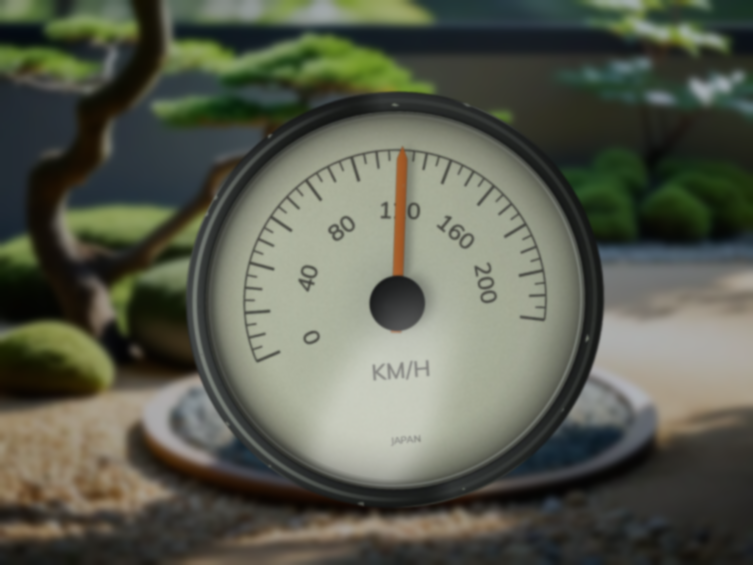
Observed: 120km/h
